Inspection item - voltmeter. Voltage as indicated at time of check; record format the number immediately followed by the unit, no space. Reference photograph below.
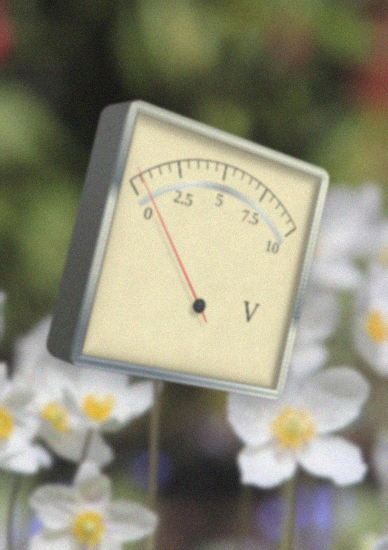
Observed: 0.5V
